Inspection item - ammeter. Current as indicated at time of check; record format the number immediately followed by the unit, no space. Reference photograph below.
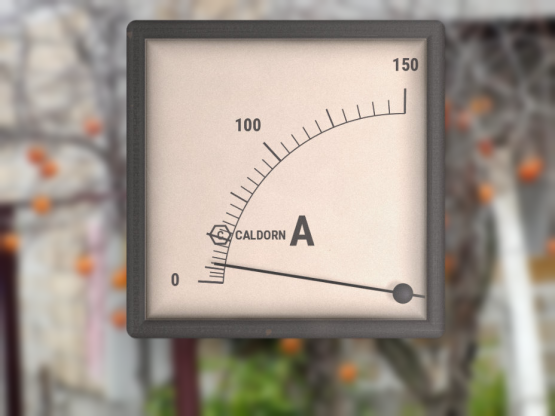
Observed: 30A
